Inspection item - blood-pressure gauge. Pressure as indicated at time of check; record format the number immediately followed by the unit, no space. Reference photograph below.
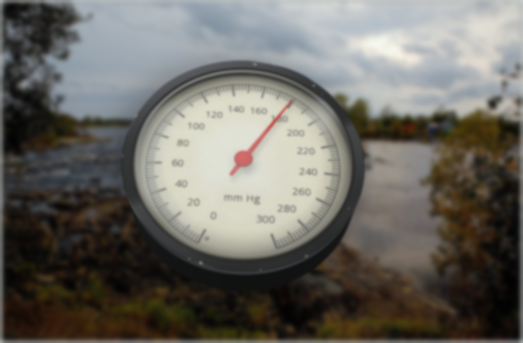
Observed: 180mmHg
